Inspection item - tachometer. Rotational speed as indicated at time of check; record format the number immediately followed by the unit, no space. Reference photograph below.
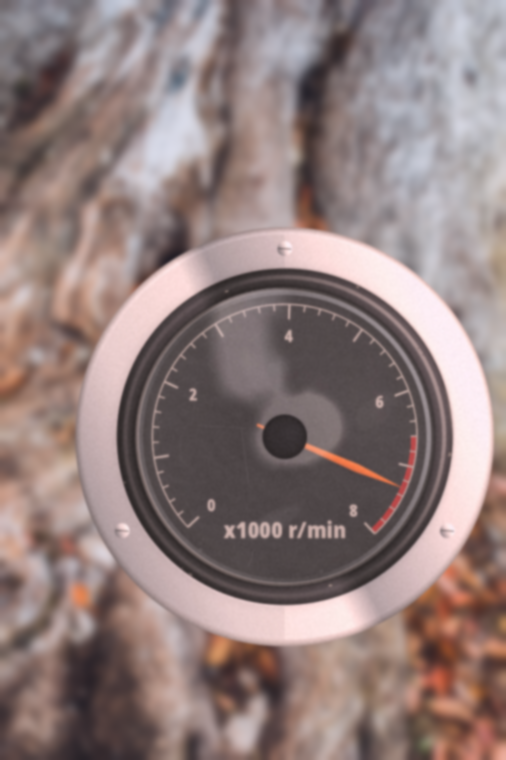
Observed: 7300rpm
